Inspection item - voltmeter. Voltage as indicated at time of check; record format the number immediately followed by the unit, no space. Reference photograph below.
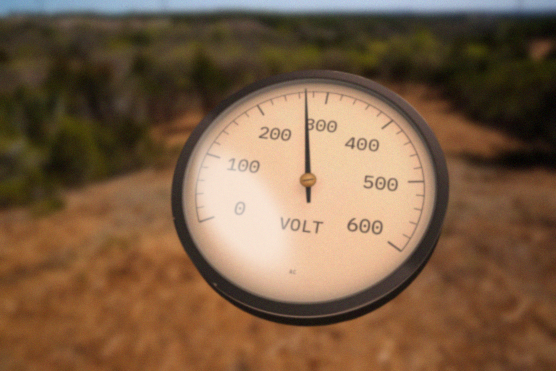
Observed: 270V
